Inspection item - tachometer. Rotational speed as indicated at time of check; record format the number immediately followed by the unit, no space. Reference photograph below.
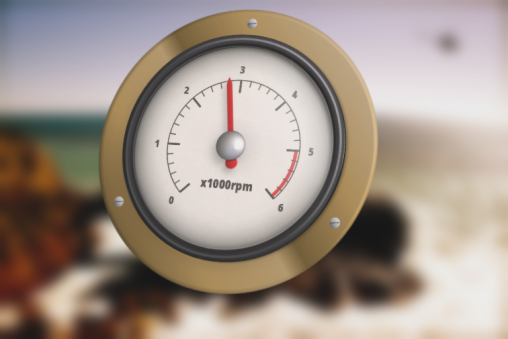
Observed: 2800rpm
